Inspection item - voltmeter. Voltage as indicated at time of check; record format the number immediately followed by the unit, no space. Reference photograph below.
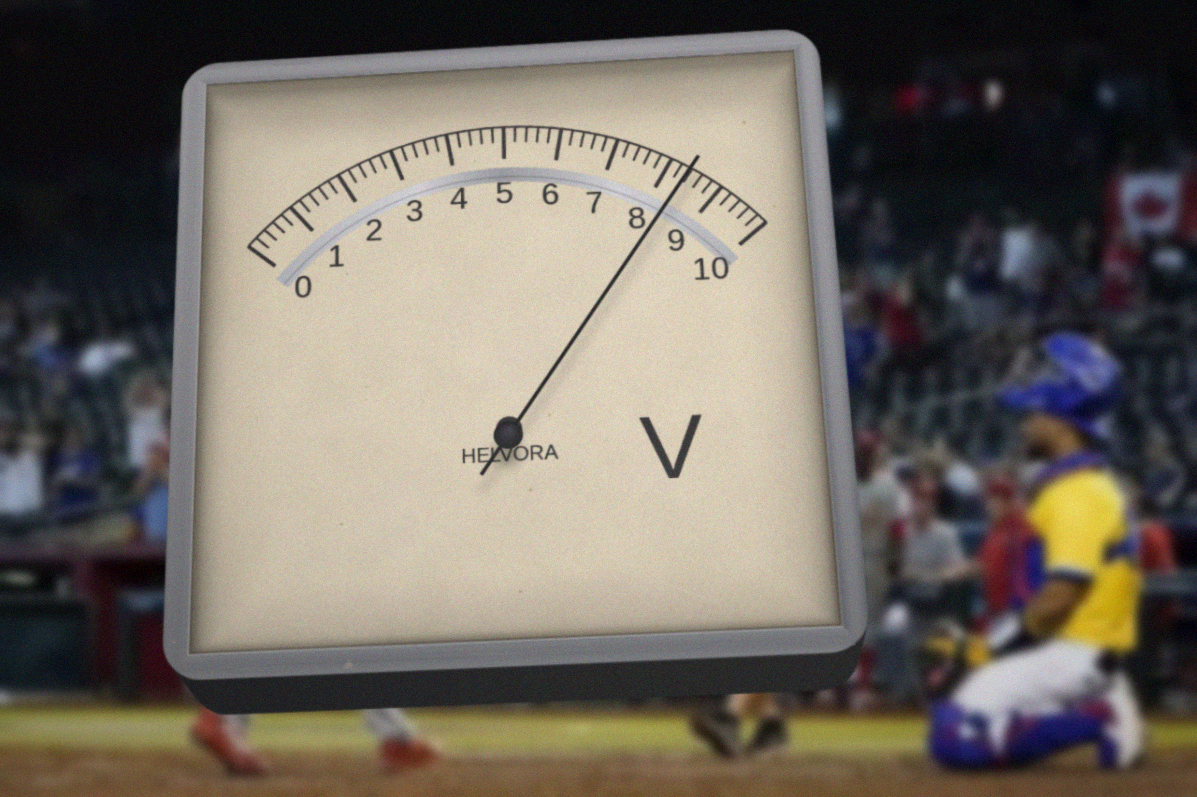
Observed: 8.4V
